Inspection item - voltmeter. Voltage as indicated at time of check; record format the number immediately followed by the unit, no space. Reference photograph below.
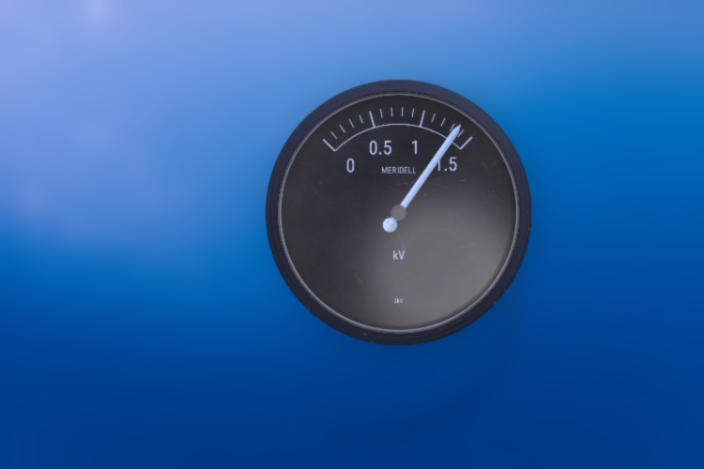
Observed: 1.35kV
